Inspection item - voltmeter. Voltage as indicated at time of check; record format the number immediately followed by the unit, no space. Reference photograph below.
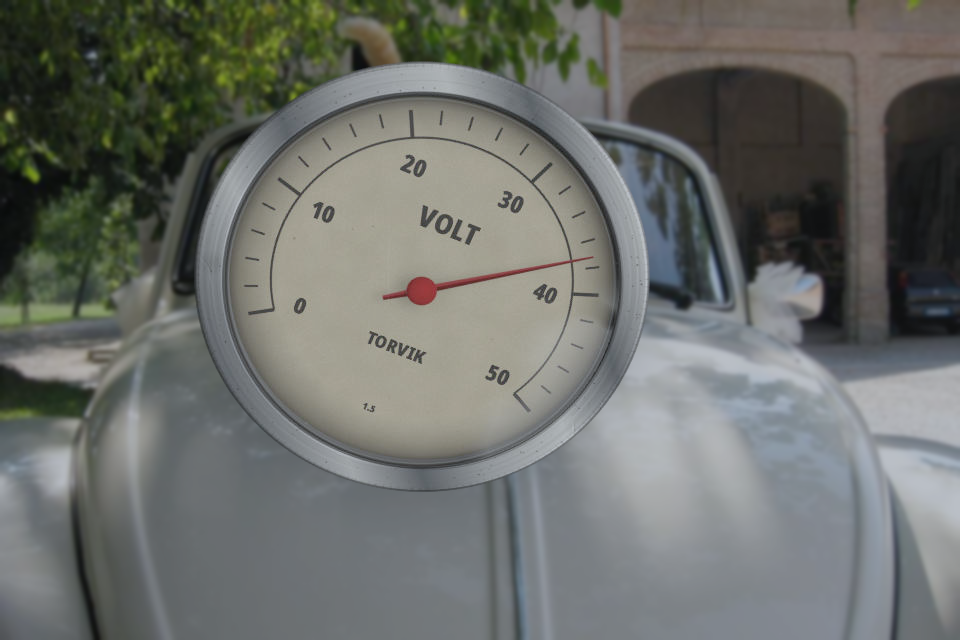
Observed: 37V
